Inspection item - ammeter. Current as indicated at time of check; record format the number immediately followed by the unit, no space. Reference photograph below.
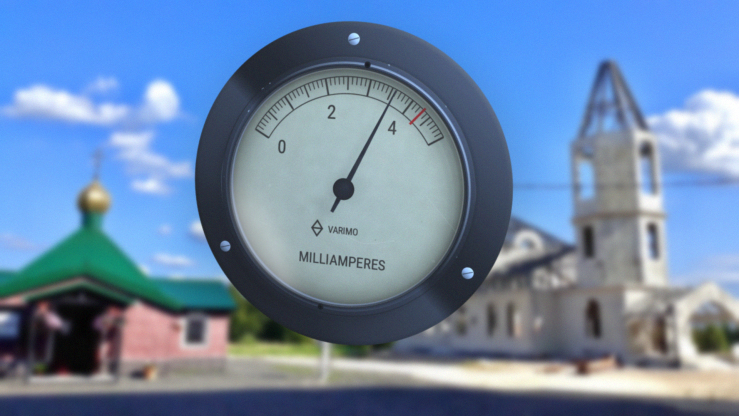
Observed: 3.6mA
